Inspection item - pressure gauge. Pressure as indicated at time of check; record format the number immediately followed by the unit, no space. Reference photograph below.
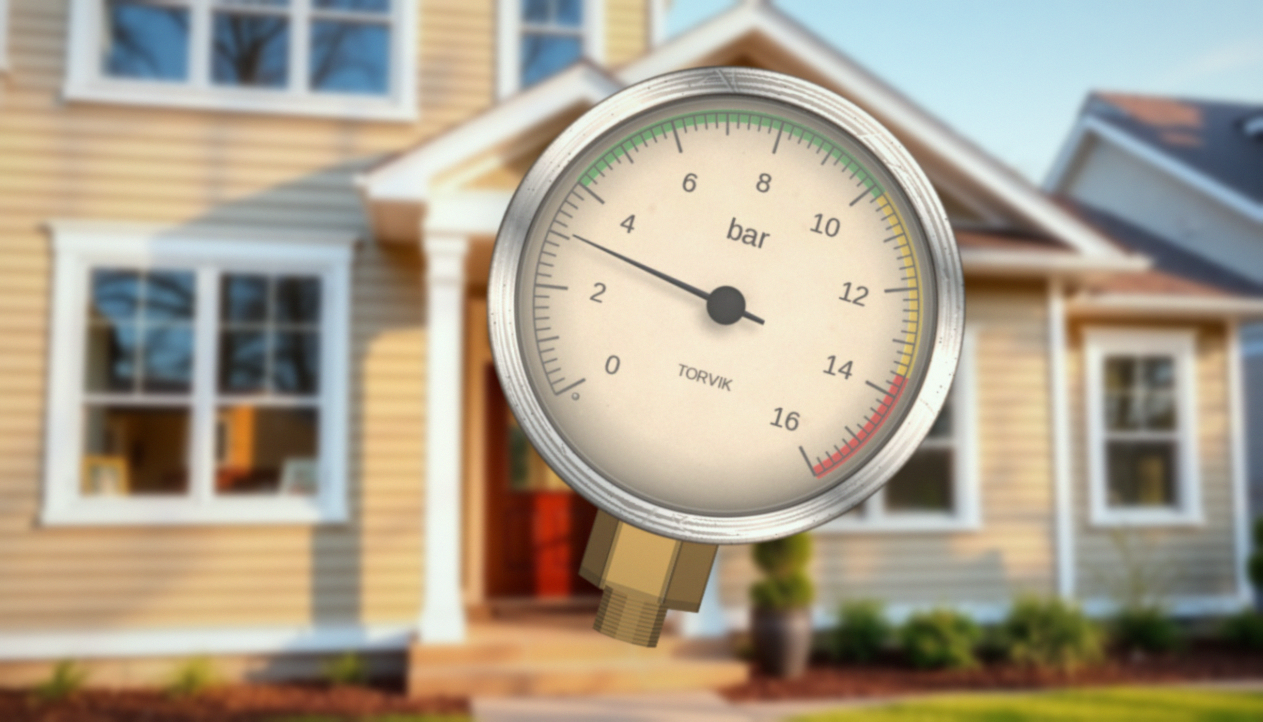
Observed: 3.1bar
